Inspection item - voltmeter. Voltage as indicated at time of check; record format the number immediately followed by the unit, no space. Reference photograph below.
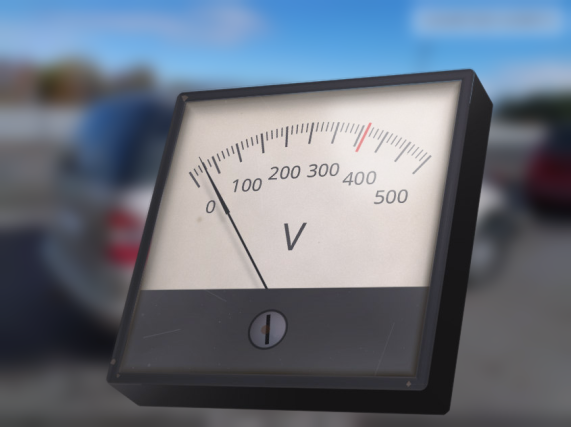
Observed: 30V
